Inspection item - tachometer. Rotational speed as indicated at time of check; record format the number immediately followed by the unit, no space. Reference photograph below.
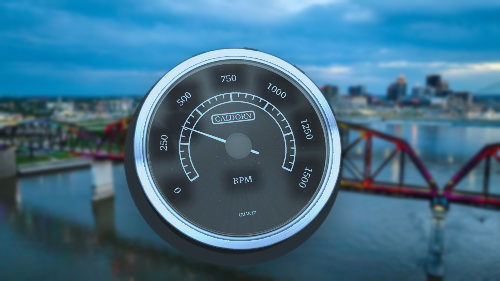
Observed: 350rpm
